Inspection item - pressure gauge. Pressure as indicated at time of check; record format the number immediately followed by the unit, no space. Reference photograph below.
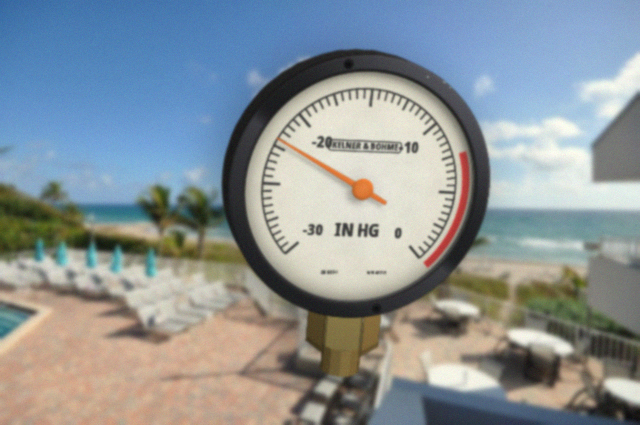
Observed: -22inHg
